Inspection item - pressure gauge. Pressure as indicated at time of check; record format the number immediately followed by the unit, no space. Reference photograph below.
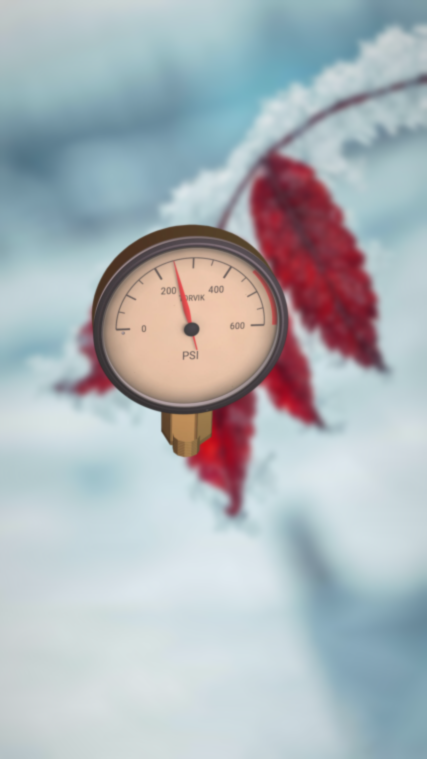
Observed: 250psi
